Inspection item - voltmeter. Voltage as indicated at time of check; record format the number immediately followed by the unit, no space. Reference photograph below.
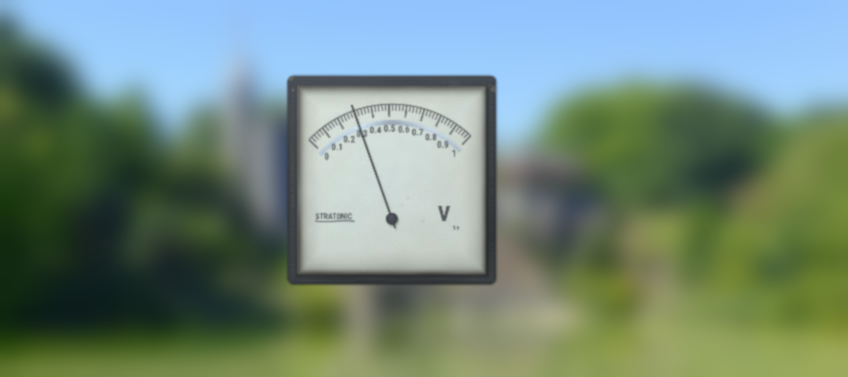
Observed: 0.3V
